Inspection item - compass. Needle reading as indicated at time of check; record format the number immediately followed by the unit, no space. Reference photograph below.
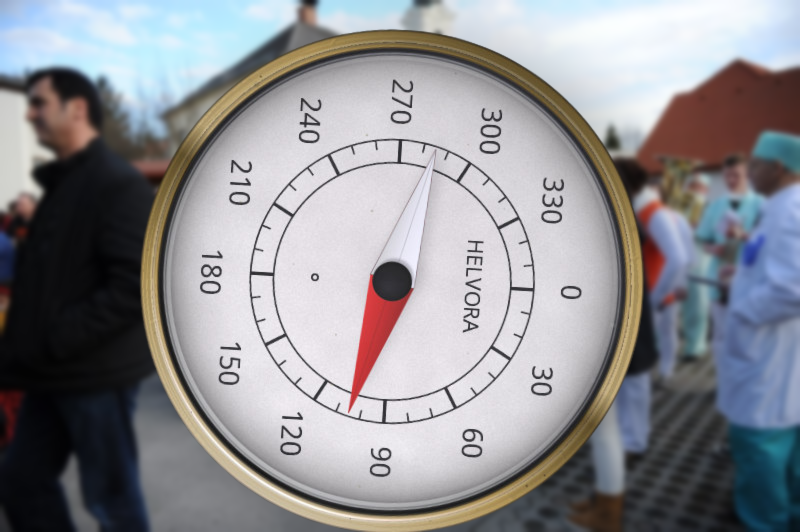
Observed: 105°
